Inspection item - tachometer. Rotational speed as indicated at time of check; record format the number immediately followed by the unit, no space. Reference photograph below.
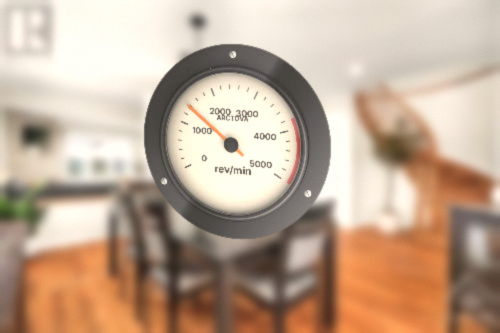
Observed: 1400rpm
